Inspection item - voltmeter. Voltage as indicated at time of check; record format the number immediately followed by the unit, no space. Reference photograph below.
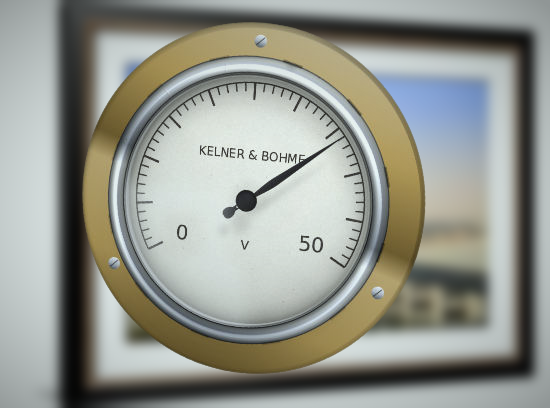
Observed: 36V
